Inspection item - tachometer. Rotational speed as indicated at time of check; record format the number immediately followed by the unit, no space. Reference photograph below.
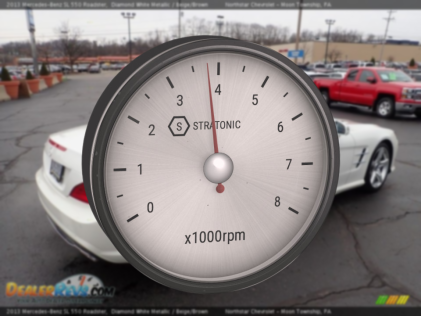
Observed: 3750rpm
